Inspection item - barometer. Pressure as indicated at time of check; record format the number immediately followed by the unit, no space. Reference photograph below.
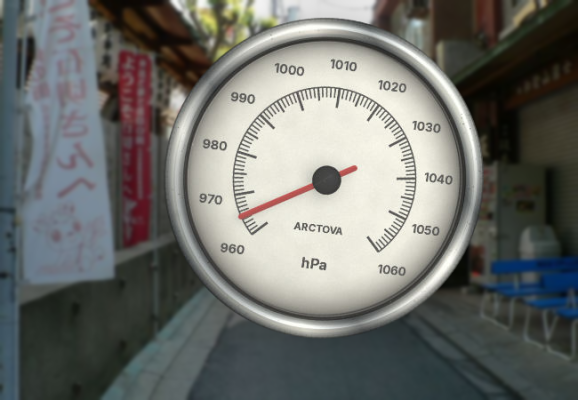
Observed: 965hPa
